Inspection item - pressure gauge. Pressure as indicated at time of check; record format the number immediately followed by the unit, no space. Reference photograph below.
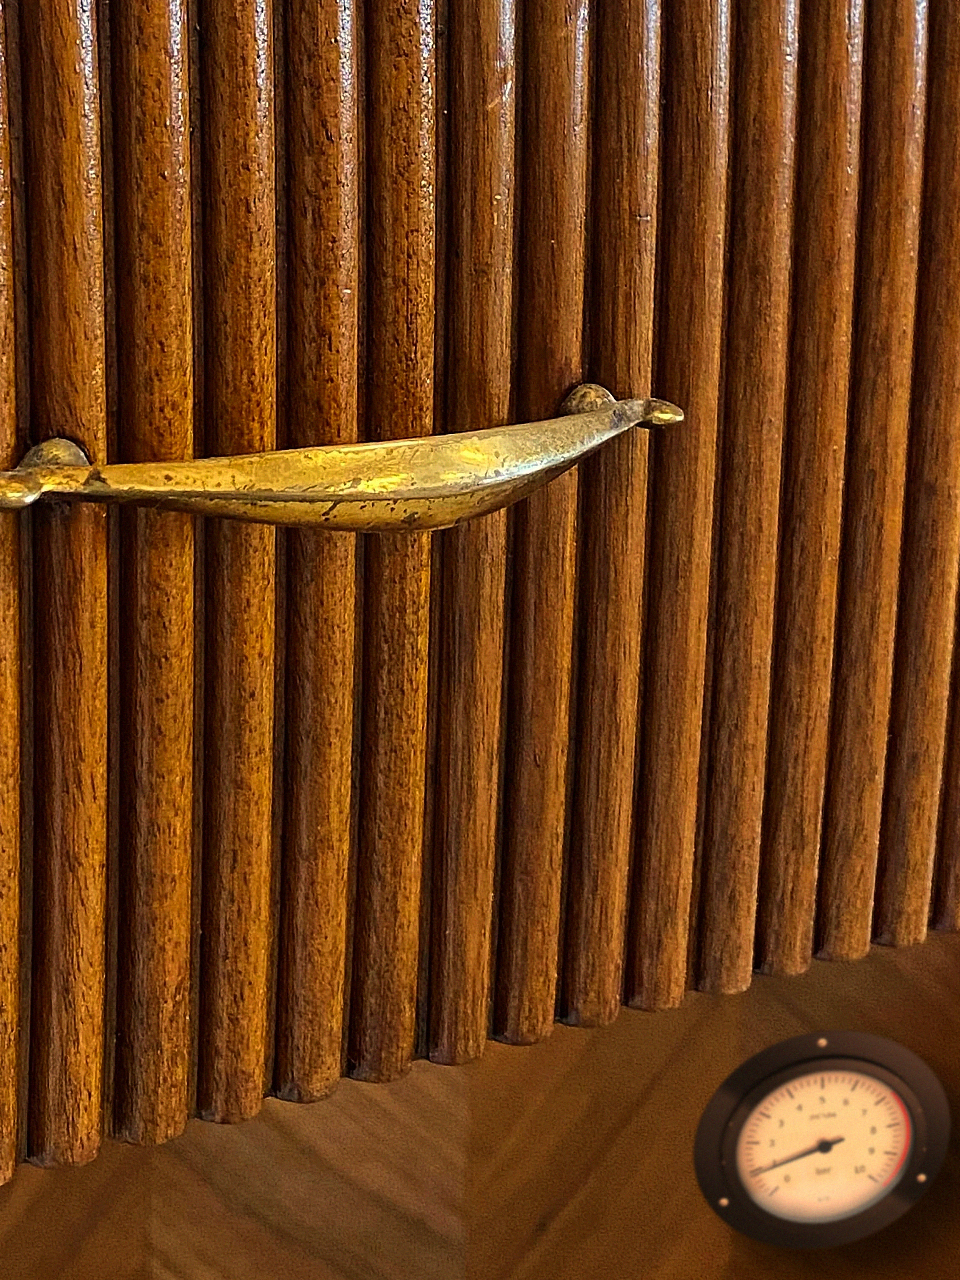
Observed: 1bar
